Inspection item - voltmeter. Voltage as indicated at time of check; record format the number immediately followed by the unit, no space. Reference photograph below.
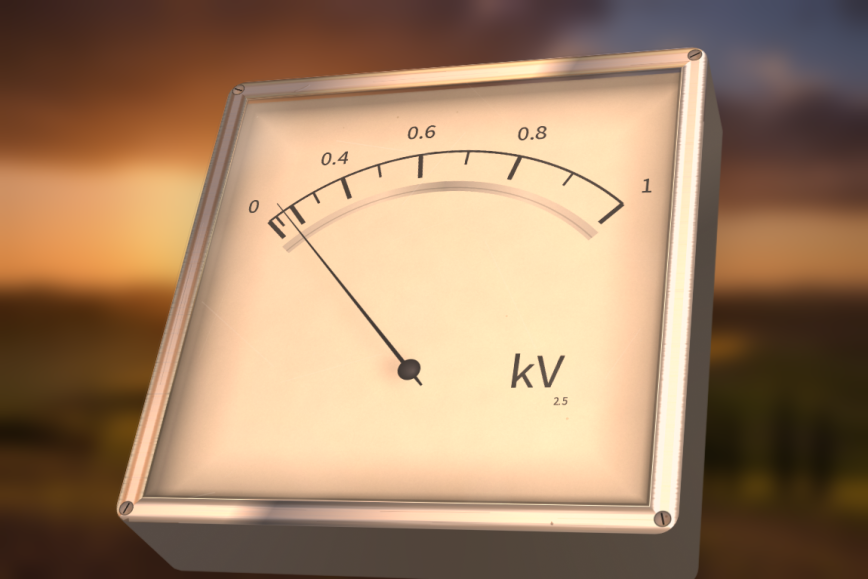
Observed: 0.15kV
